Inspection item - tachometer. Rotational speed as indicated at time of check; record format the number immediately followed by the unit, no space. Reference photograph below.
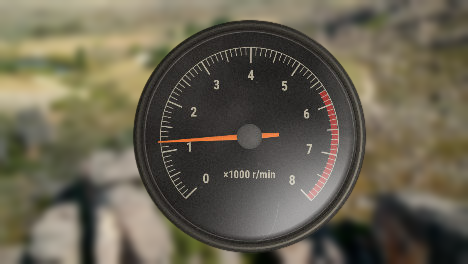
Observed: 1200rpm
